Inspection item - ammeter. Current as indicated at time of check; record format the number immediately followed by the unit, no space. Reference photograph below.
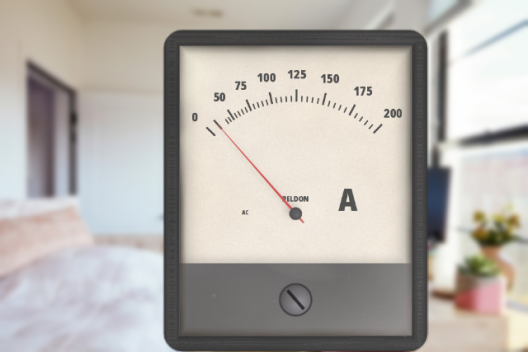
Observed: 25A
